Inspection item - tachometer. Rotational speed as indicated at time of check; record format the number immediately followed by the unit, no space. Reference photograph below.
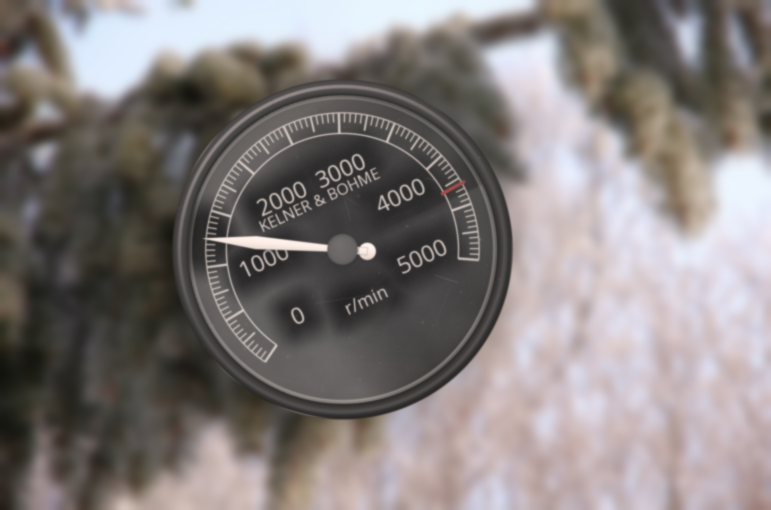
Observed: 1250rpm
